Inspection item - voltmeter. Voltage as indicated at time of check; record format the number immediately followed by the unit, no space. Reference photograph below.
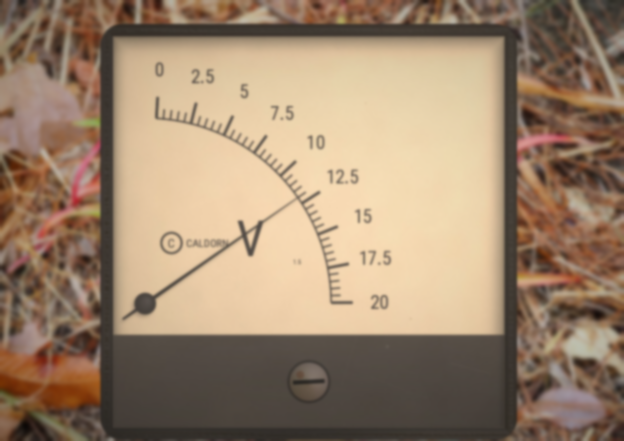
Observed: 12V
